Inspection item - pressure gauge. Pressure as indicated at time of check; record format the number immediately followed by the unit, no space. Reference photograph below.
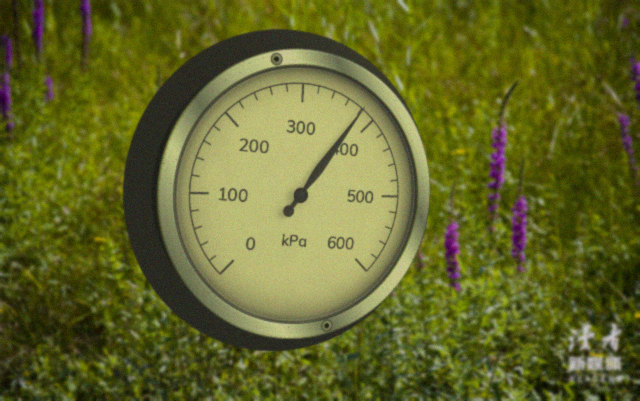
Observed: 380kPa
